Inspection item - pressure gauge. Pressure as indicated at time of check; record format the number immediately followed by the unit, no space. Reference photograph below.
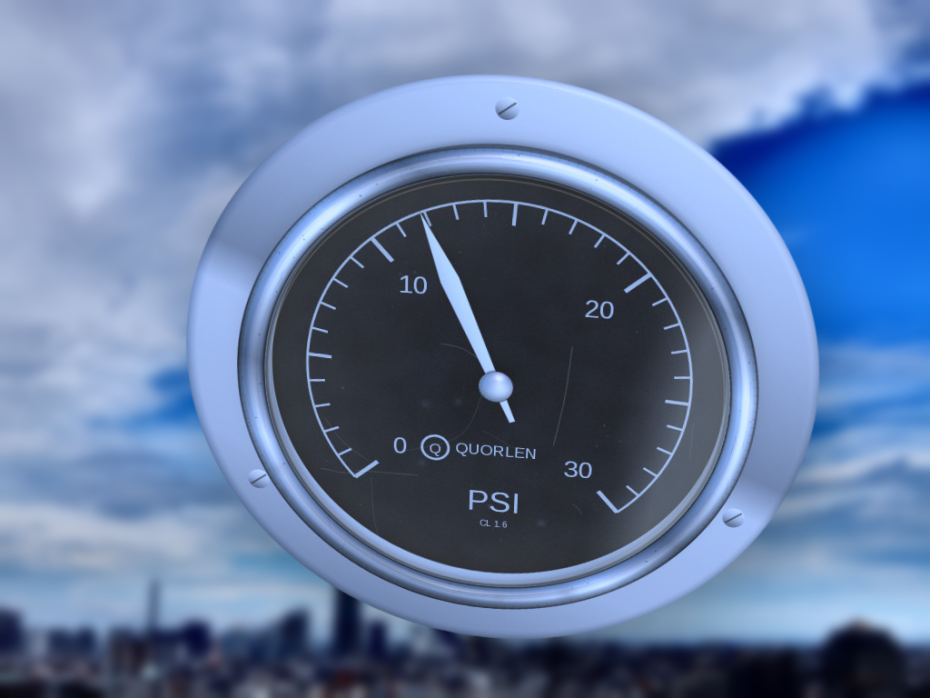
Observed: 12psi
